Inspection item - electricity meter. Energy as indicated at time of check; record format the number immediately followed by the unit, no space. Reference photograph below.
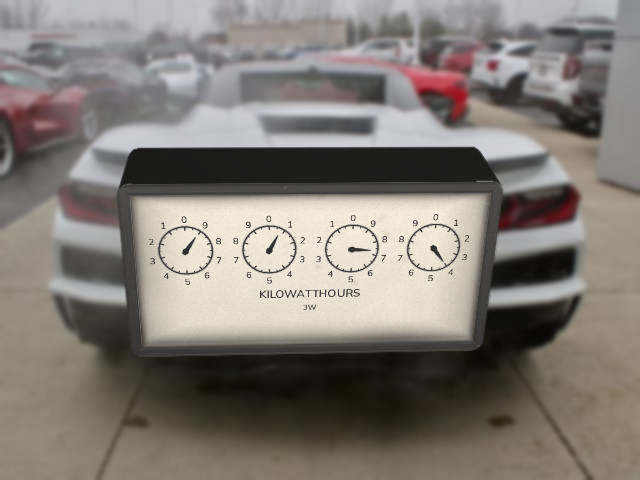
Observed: 9074kWh
